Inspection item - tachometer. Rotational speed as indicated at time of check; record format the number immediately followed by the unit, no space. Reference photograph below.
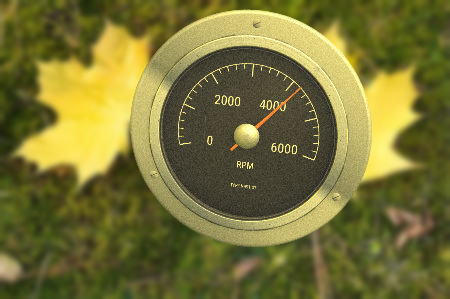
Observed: 4200rpm
